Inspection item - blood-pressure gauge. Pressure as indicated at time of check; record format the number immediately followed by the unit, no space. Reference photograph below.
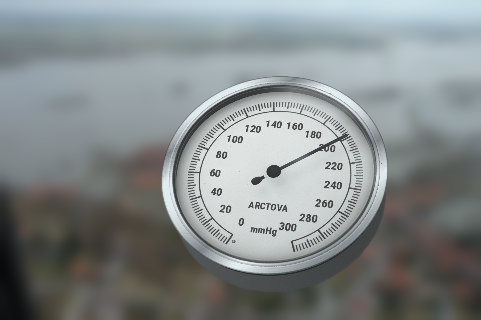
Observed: 200mmHg
